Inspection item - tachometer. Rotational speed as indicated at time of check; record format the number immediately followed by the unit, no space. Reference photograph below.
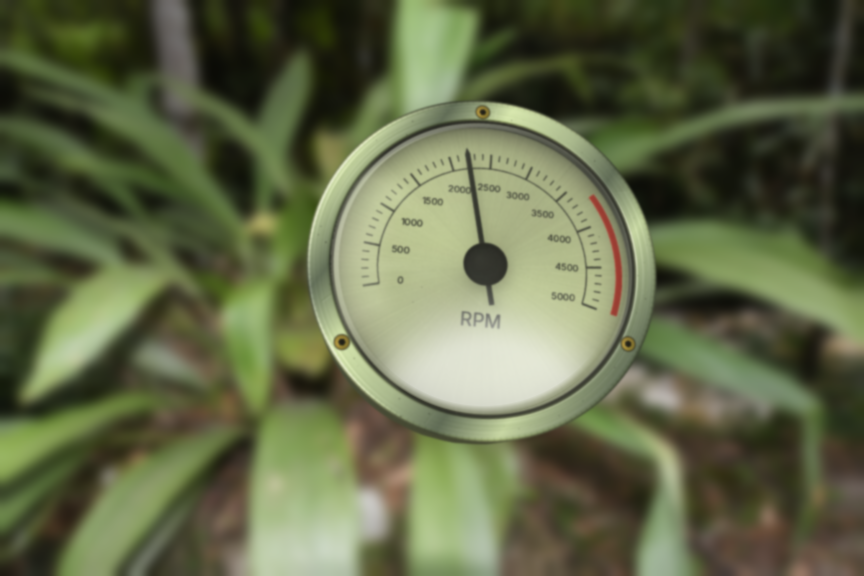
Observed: 2200rpm
